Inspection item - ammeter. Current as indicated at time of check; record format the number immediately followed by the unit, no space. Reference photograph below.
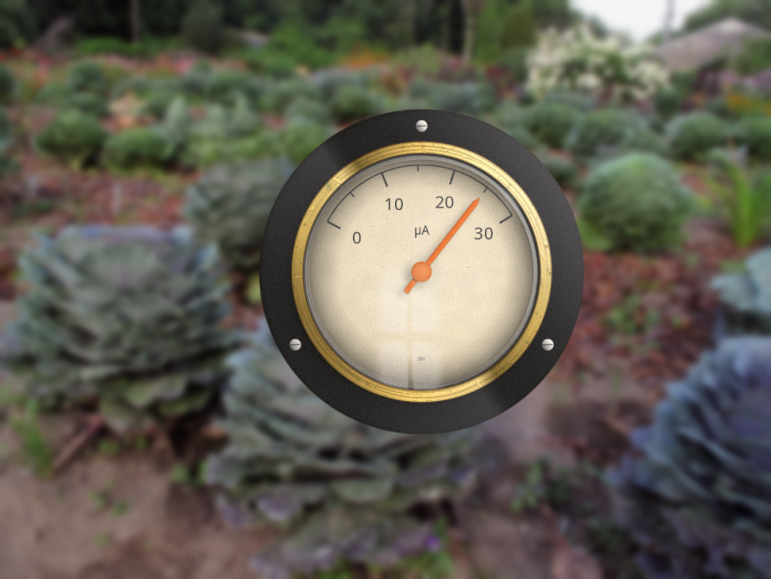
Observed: 25µA
